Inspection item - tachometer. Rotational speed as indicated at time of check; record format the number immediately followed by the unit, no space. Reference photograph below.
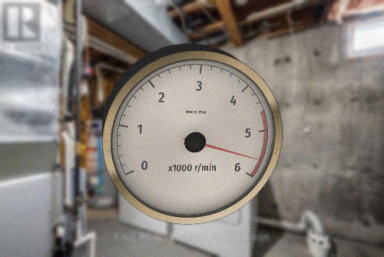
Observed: 5600rpm
